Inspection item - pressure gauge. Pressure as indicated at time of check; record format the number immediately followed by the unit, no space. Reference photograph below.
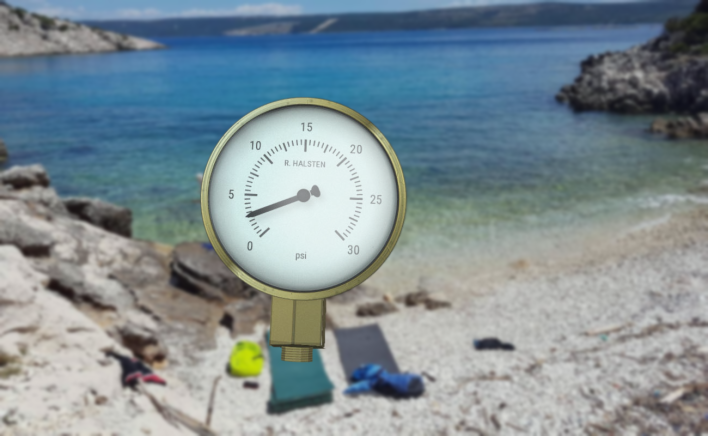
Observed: 2.5psi
